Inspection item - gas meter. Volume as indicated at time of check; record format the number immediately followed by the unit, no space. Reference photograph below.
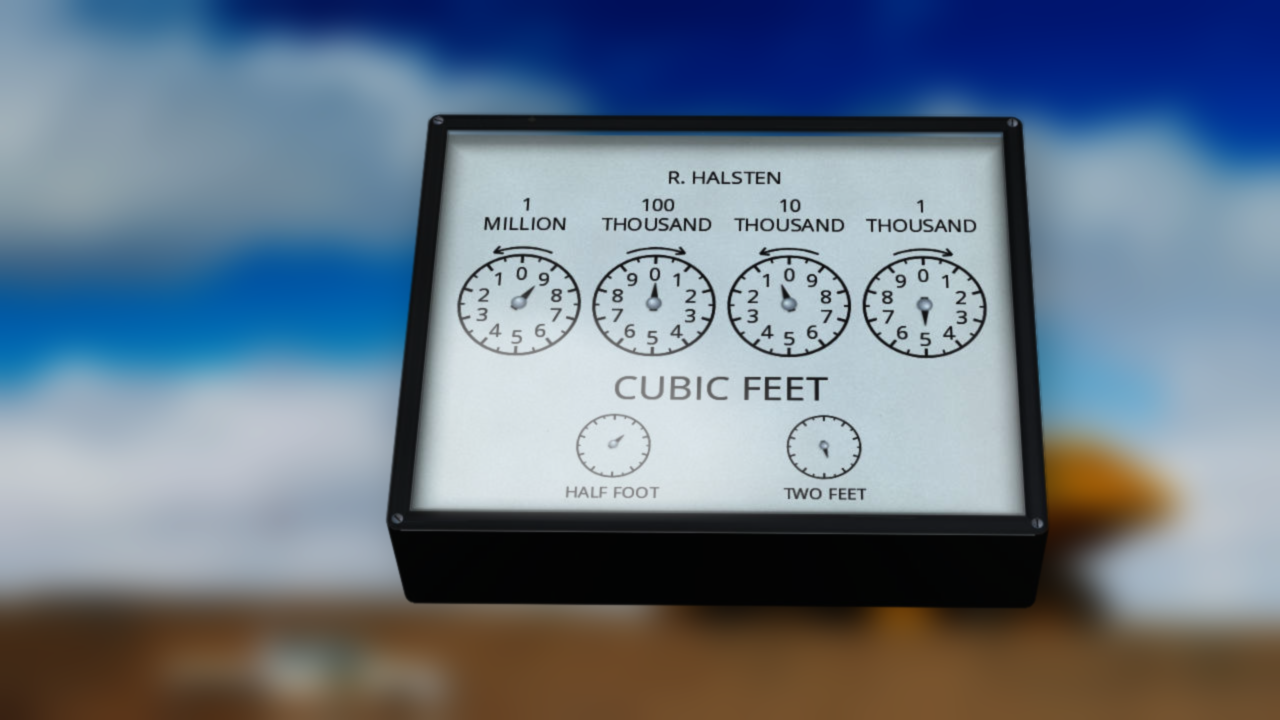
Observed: 900500ft³
